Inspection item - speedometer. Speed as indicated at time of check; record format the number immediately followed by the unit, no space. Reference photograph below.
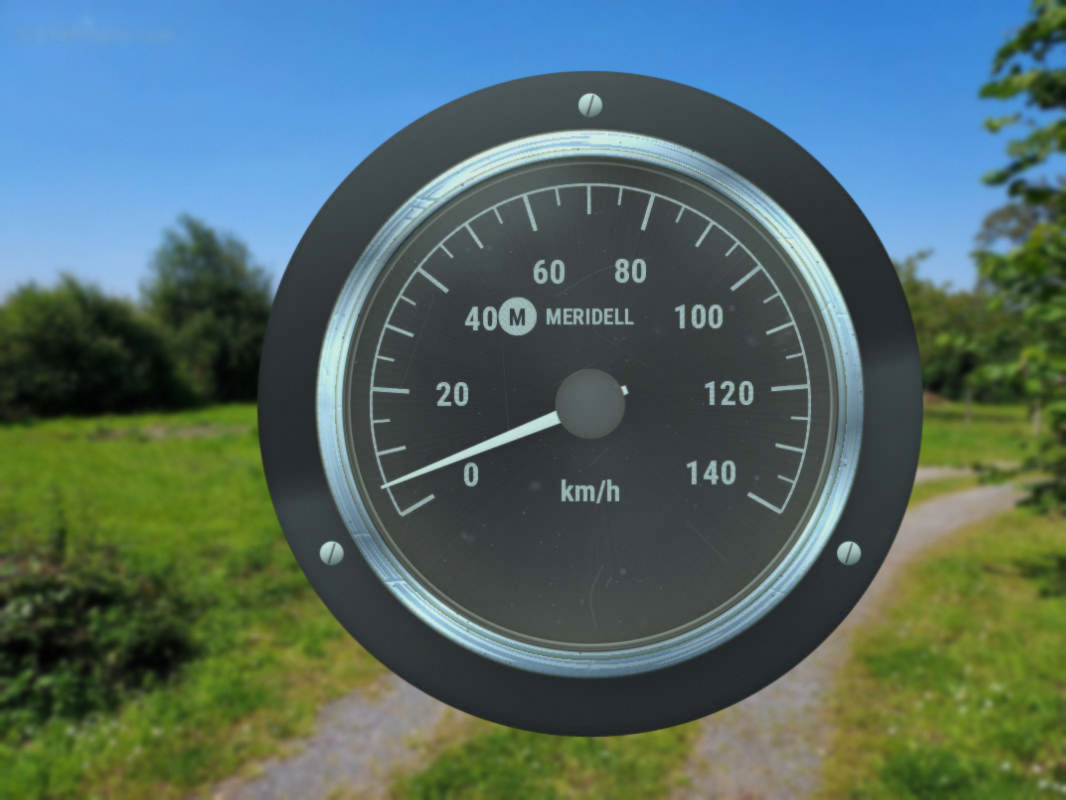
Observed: 5km/h
